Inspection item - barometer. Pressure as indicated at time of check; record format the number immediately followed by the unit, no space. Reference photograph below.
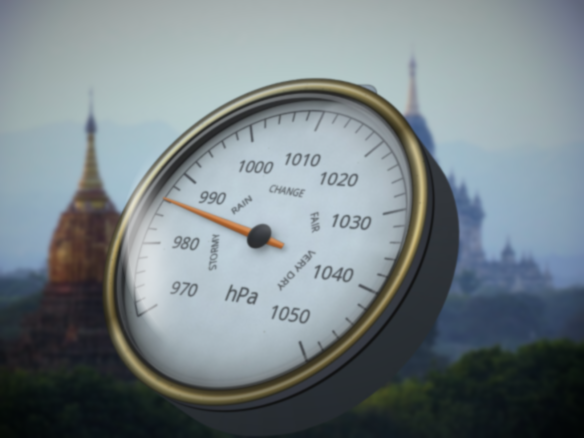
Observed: 986hPa
